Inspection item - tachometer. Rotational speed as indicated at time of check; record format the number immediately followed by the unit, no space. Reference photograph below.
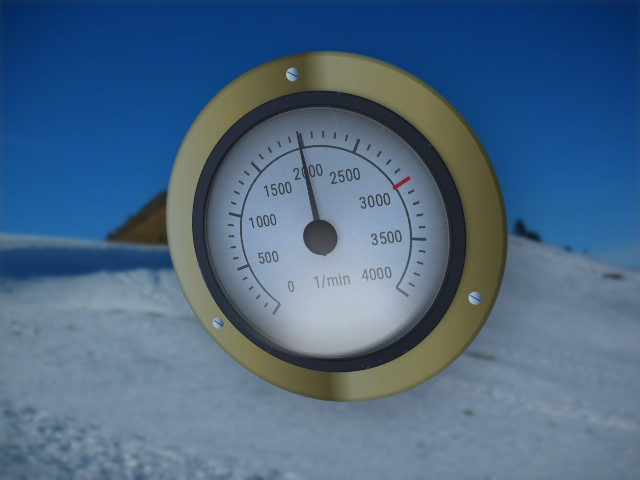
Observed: 2000rpm
